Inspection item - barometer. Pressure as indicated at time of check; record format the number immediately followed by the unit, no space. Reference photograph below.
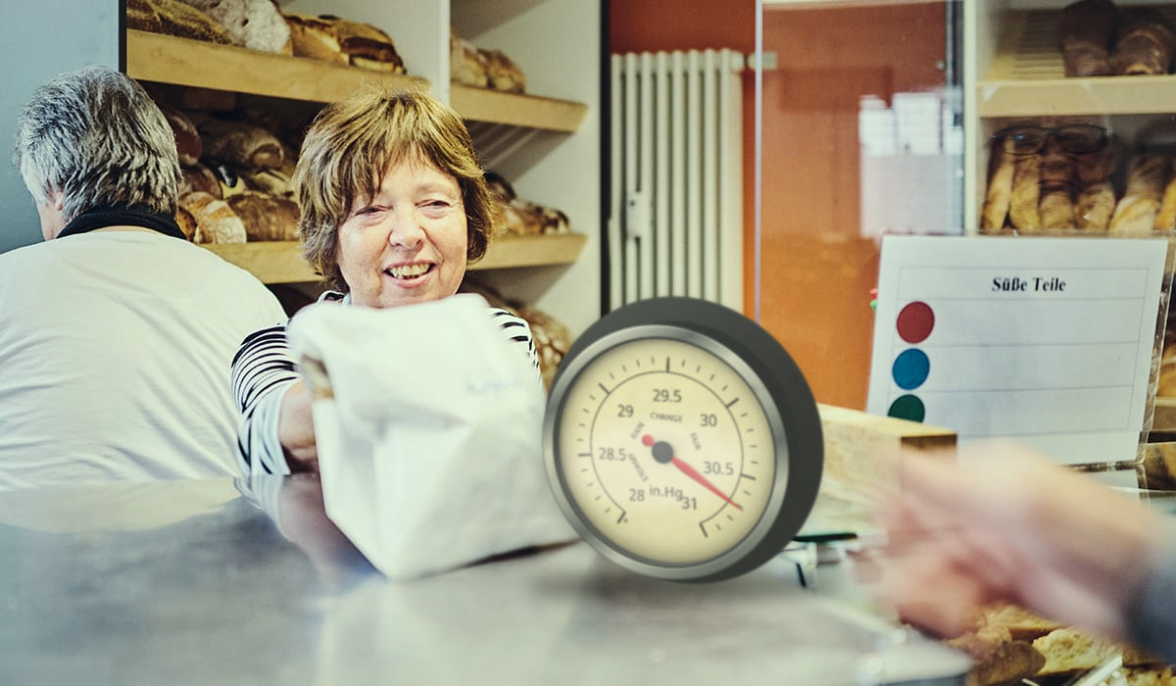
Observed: 30.7inHg
